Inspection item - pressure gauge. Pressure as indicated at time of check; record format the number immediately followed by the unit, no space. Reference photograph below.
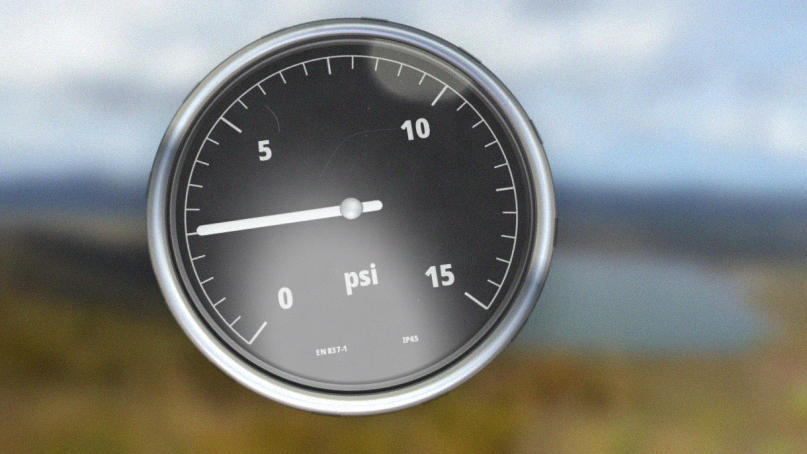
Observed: 2.5psi
